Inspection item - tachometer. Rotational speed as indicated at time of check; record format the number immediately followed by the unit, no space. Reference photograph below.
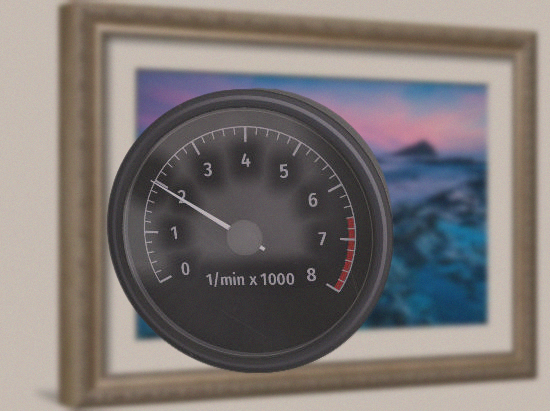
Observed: 2000rpm
